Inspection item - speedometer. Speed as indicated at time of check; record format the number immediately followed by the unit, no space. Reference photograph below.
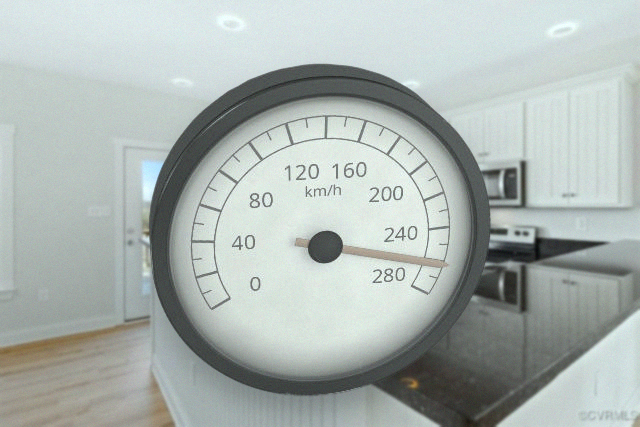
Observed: 260km/h
